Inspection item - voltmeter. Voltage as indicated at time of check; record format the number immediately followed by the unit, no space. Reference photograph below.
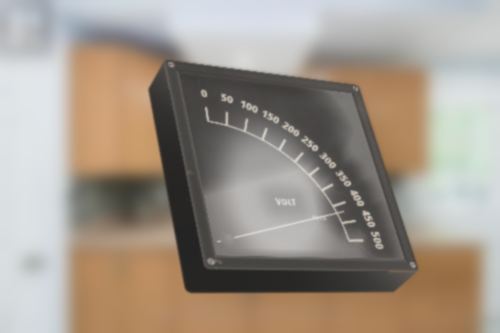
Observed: 425V
